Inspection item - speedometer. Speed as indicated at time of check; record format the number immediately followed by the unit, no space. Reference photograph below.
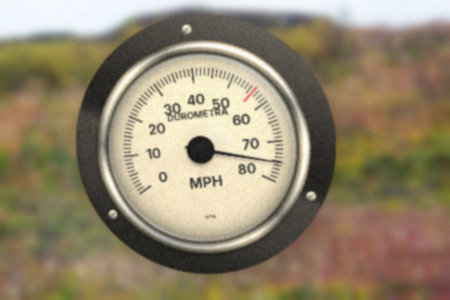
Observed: 75mph
